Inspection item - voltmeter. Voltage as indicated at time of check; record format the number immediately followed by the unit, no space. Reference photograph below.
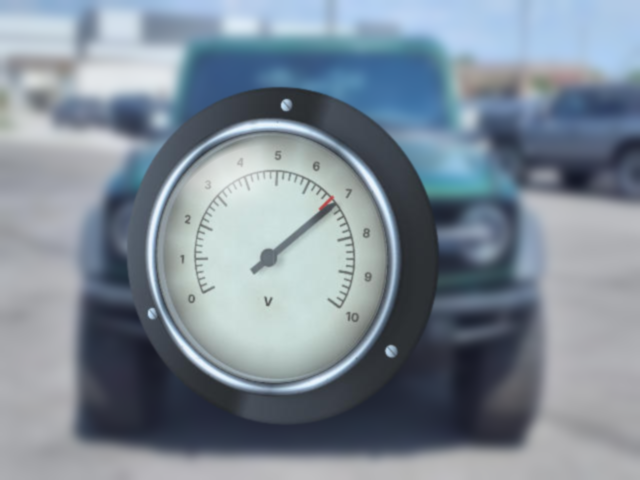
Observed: 7V
